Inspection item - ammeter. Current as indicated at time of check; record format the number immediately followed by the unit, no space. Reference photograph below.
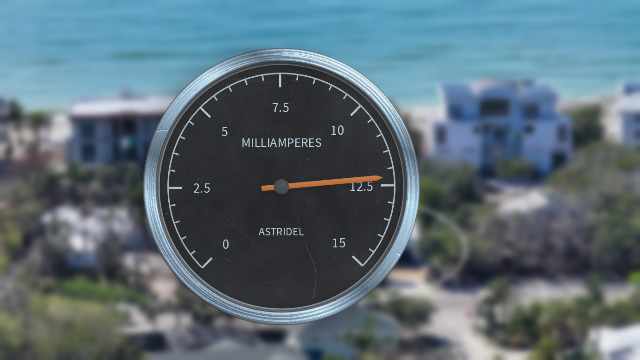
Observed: 12.25mA
